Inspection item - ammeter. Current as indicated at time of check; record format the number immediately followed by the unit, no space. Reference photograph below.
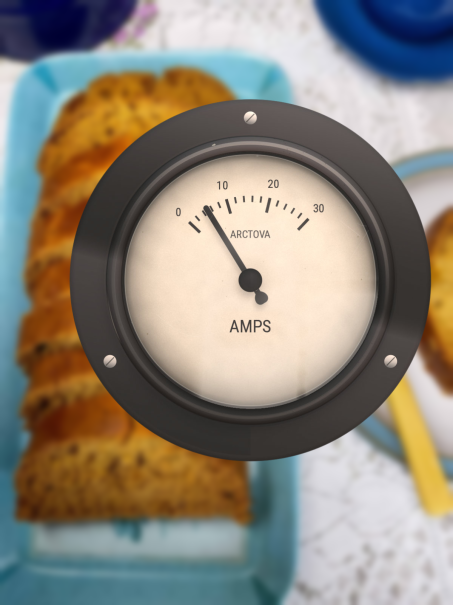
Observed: 5A
